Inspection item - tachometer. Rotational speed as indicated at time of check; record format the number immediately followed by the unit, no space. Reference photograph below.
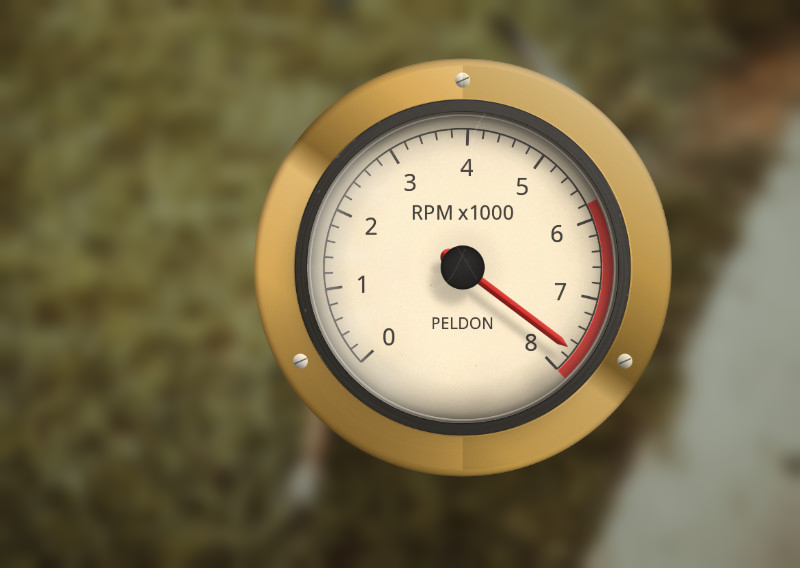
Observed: 7700rpm
